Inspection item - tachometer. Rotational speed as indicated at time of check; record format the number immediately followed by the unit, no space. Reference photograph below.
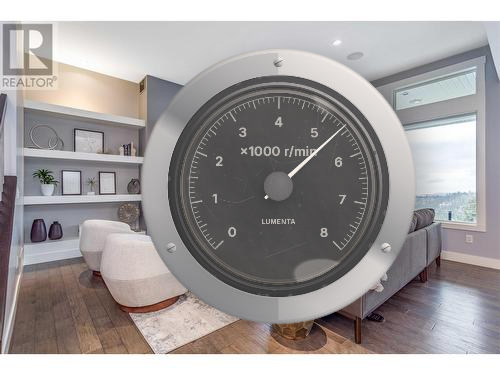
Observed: 5400rpm
